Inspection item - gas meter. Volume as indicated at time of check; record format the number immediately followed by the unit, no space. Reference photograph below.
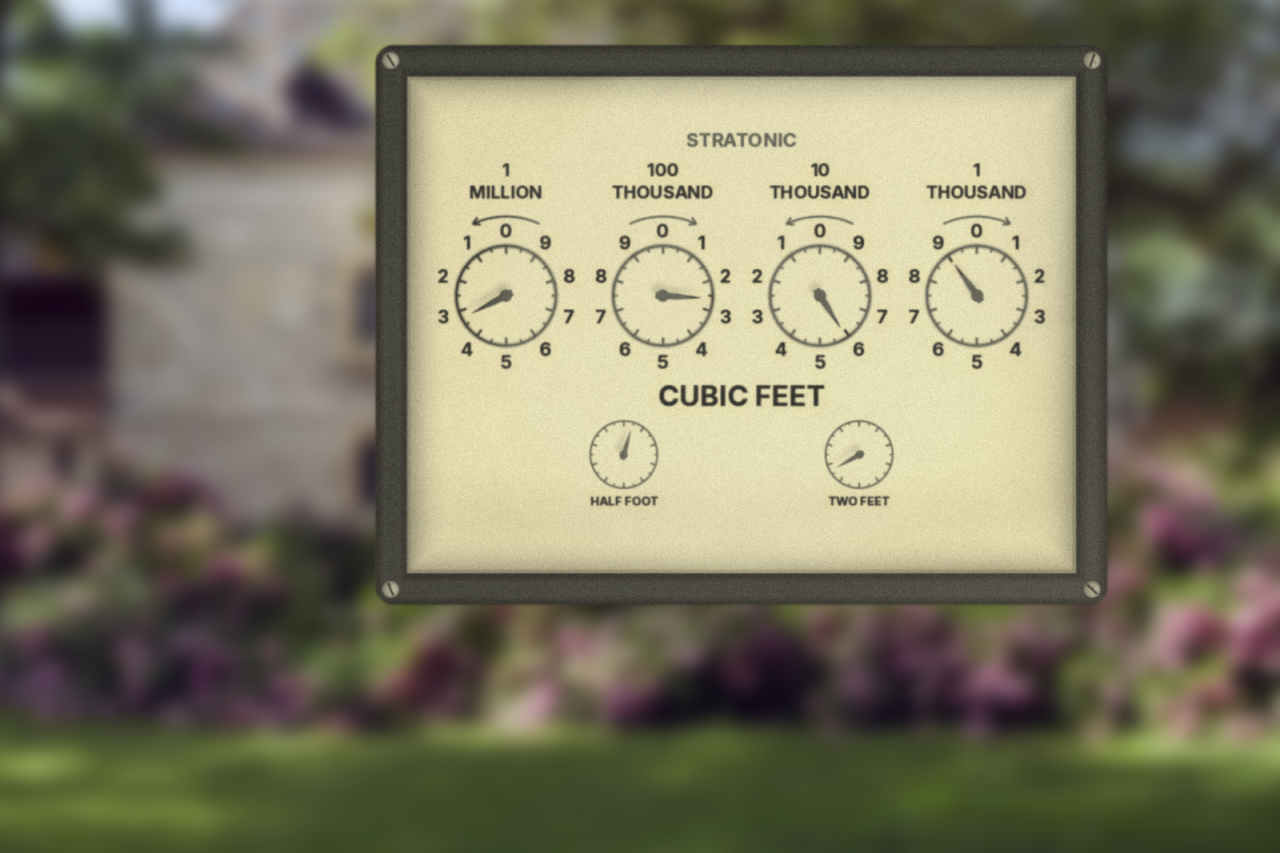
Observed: 325900ft³
